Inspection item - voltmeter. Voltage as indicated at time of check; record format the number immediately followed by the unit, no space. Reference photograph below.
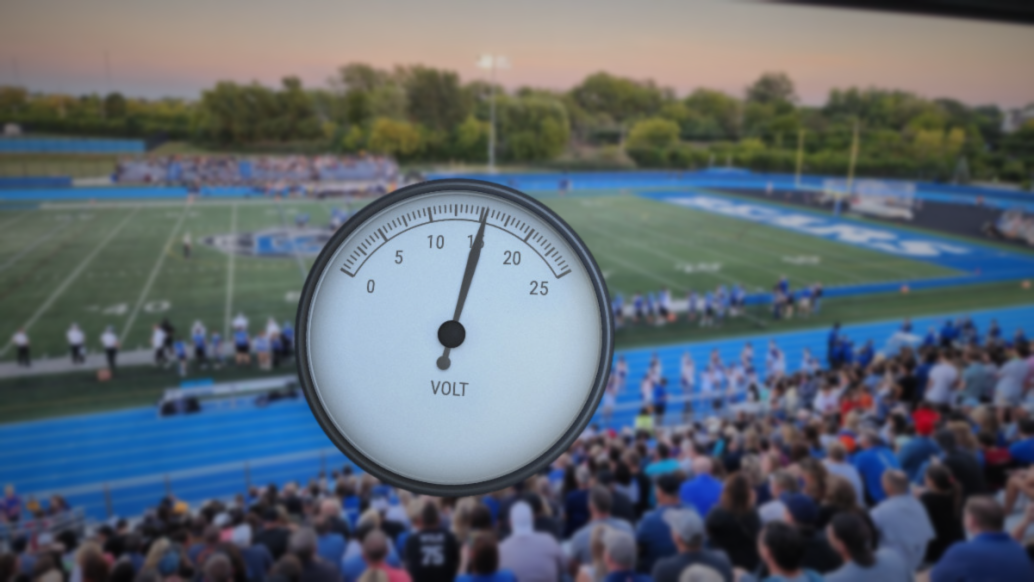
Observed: 15.5V
